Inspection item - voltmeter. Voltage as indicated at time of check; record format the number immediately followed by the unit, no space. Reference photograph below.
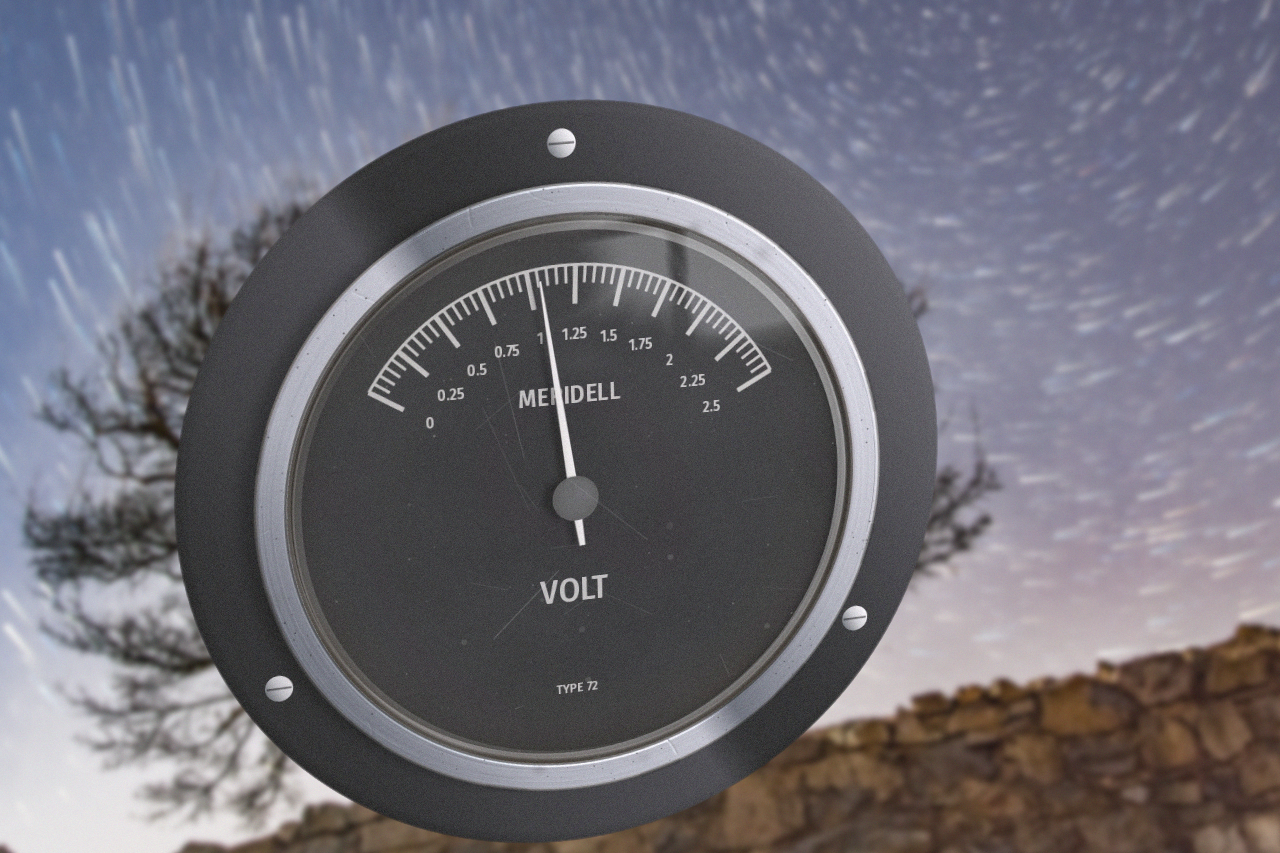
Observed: 1.05V
